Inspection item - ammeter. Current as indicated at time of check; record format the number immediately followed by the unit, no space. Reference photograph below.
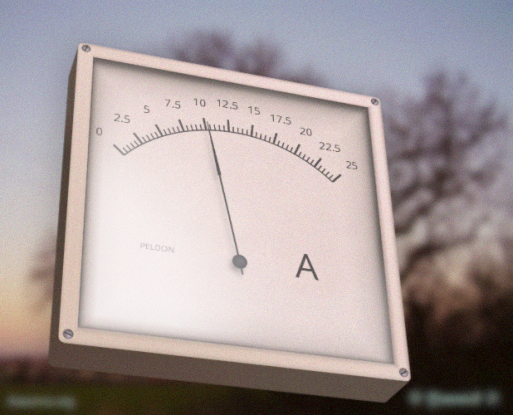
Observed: 10A
